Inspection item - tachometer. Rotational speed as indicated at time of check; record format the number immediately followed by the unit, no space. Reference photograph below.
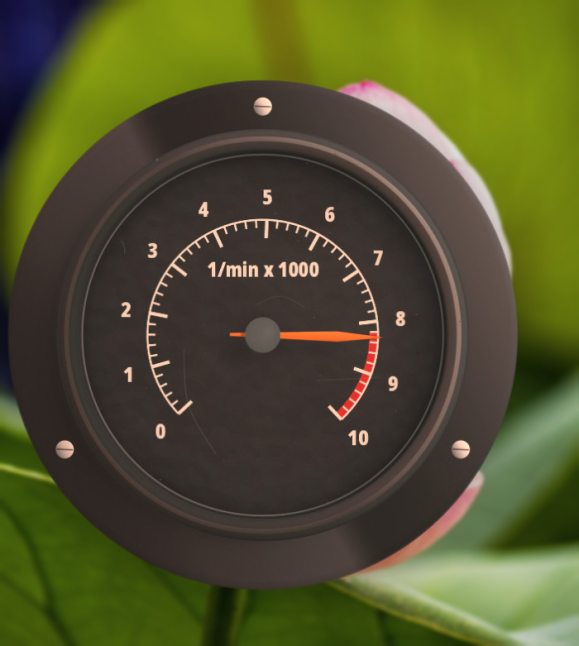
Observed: 8300rpm
